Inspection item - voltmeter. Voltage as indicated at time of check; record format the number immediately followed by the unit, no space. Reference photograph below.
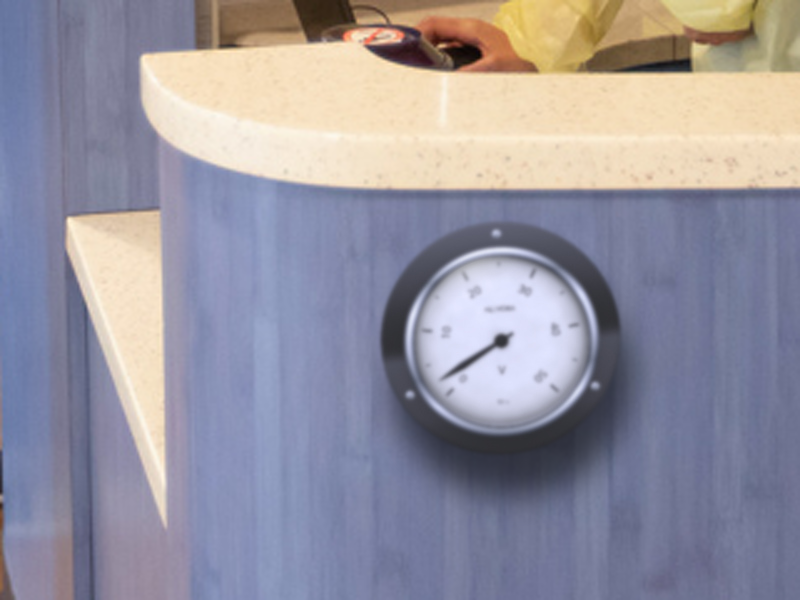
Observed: 2.5V
